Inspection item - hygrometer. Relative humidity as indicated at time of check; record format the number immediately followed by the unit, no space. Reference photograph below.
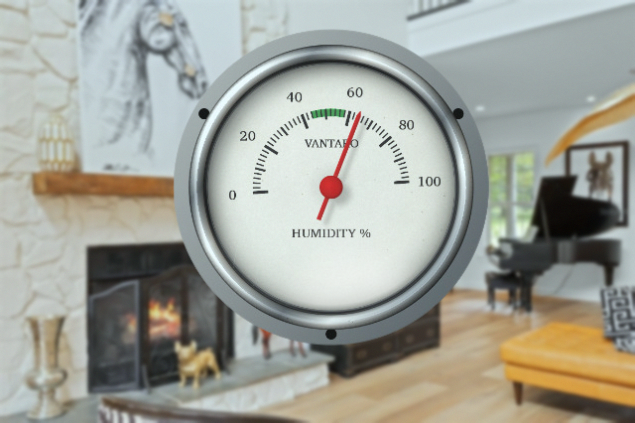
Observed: 64%
